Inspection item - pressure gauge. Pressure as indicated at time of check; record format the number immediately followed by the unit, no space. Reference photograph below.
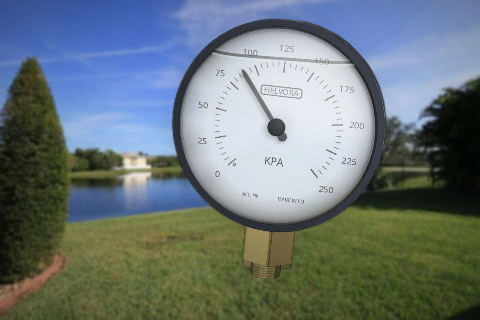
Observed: 90kPa
